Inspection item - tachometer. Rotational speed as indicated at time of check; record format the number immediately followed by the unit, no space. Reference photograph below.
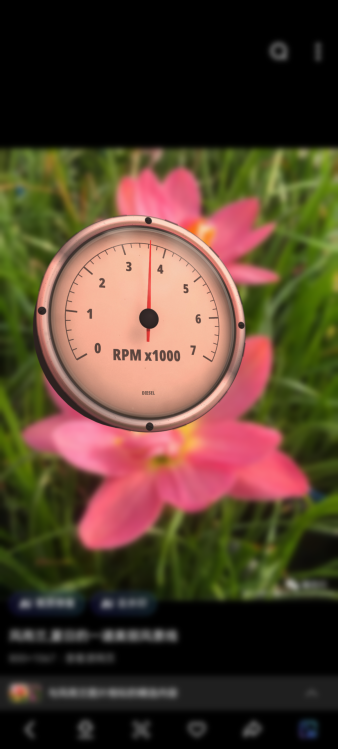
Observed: 3600rpm
